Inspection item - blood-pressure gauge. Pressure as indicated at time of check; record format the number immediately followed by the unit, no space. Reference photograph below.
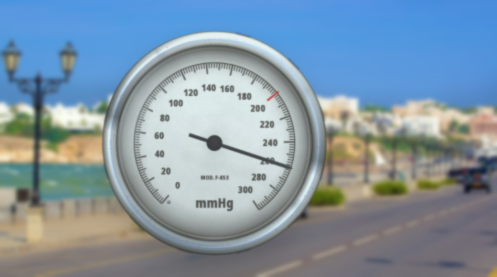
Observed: 260mmHg
